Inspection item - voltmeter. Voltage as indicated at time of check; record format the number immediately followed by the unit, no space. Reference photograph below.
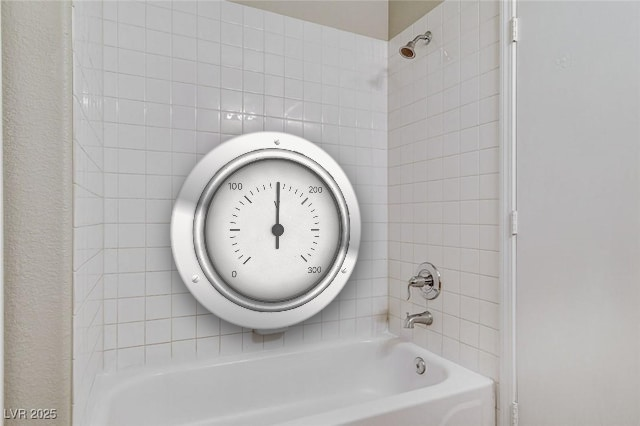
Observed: 150V
